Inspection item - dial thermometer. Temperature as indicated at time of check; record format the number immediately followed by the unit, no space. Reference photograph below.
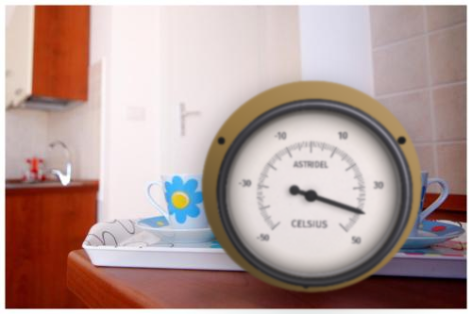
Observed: 40°C
